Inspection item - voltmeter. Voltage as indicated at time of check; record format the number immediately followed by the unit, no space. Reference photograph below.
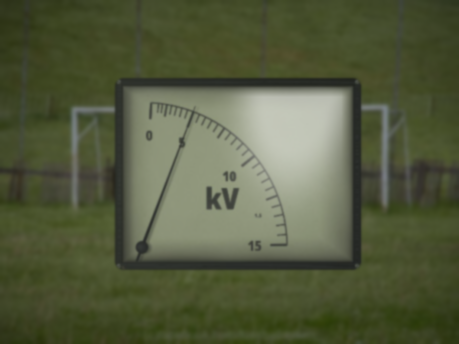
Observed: 5kV
